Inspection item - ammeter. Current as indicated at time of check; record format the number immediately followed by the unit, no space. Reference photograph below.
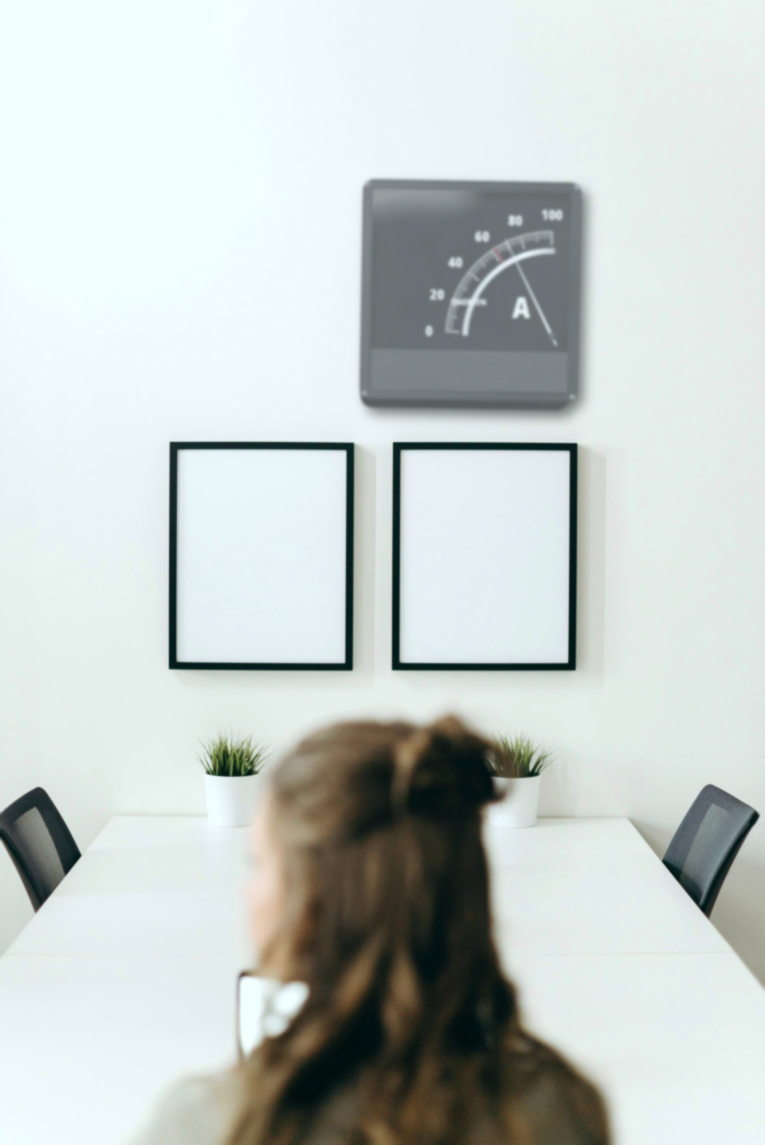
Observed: 70A
